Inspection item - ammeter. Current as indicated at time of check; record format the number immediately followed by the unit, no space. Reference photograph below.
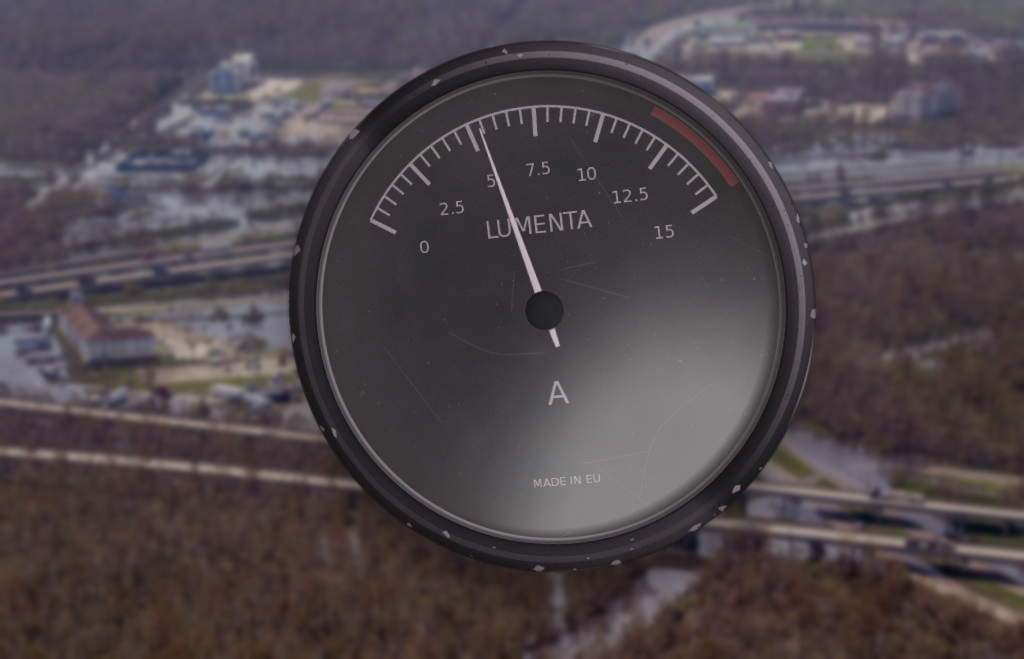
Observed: 5.5A
